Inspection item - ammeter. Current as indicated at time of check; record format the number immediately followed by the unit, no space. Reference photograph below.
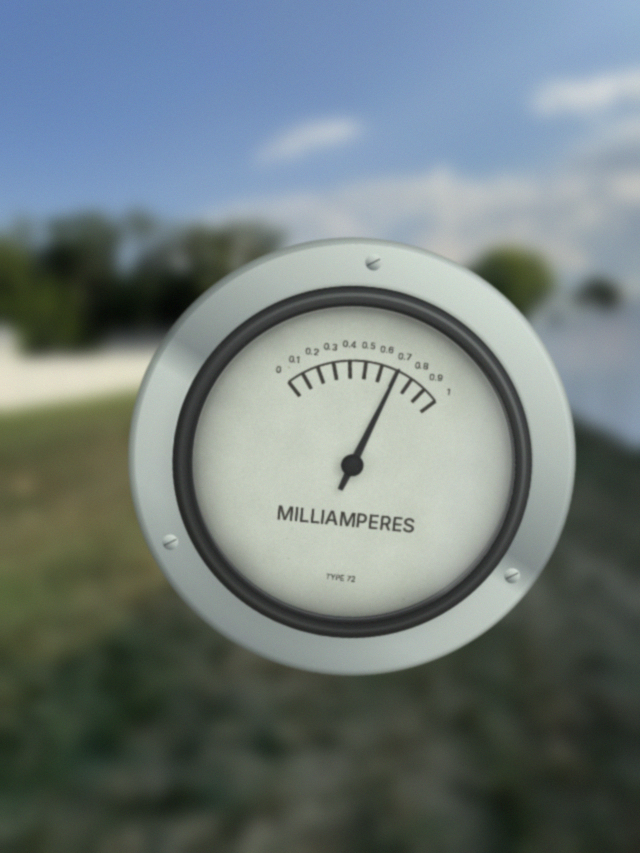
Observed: 0.7mA
